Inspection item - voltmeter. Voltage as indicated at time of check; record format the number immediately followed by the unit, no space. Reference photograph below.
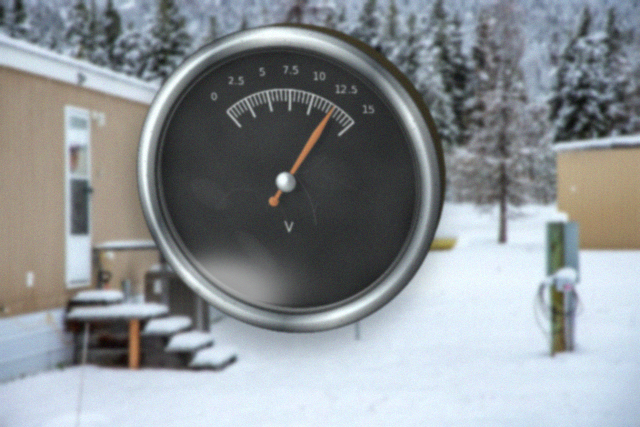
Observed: 12.5V
